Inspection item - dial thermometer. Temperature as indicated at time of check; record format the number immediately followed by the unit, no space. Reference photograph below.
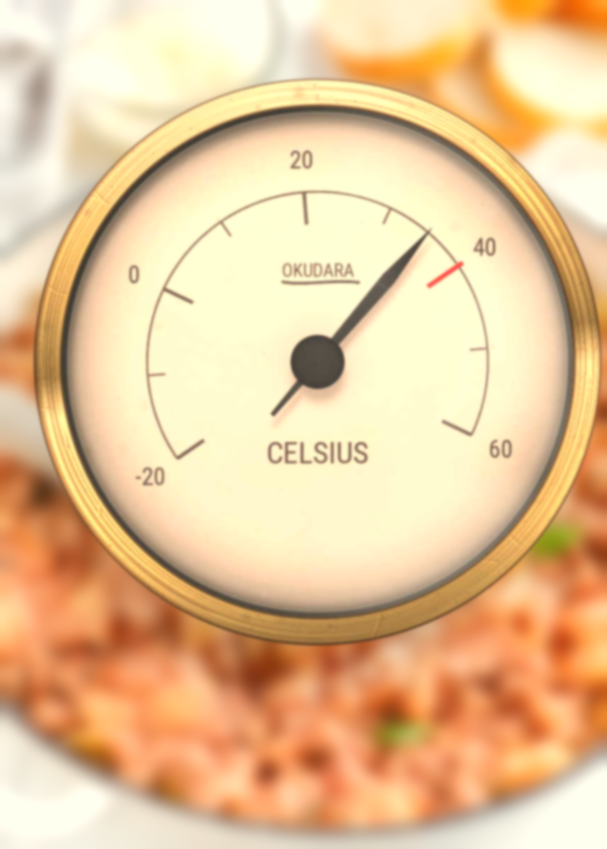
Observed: 35°C
